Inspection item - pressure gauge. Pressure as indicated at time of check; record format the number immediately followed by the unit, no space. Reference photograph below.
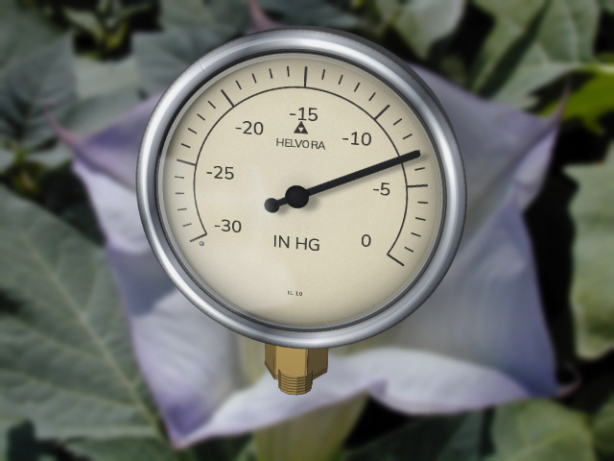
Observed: -7inHg
